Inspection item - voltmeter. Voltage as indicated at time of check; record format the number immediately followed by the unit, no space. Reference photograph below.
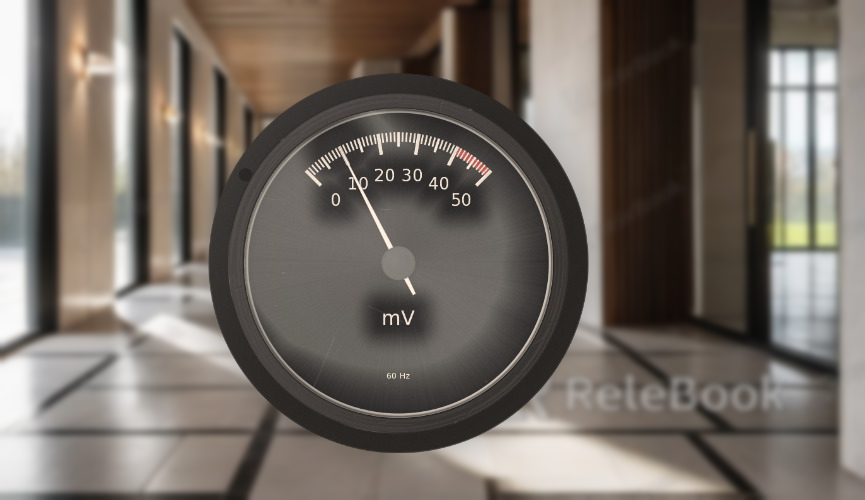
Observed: 10mV
